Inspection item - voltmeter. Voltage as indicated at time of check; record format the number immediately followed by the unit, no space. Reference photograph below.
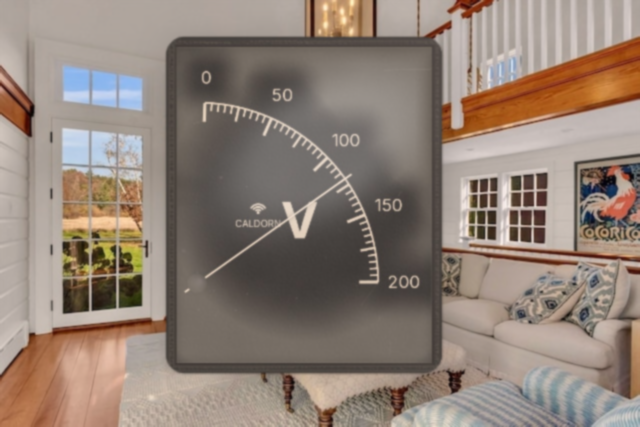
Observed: 120V
